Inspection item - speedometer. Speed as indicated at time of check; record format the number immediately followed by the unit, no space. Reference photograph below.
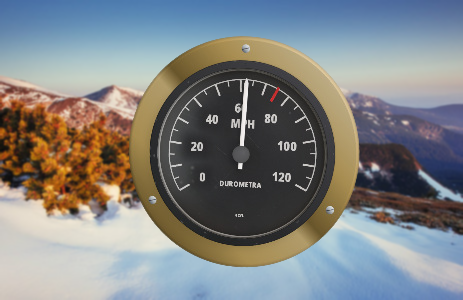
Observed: 62.5mph
